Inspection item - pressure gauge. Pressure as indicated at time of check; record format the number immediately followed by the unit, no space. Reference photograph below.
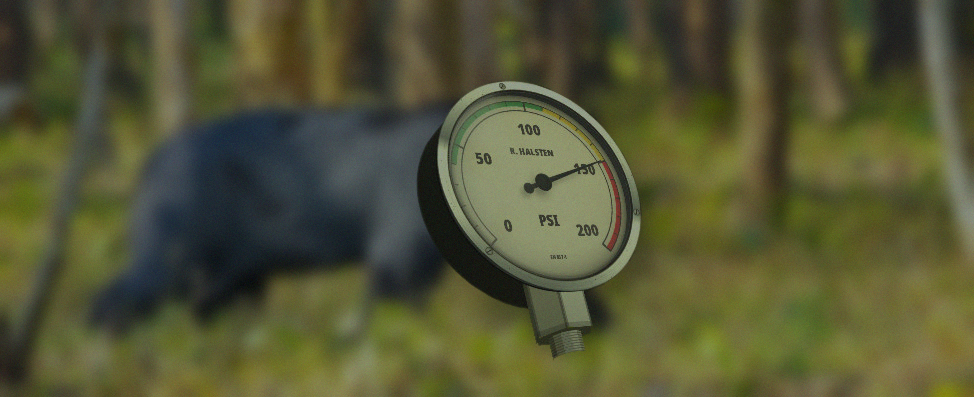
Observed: 150psi
